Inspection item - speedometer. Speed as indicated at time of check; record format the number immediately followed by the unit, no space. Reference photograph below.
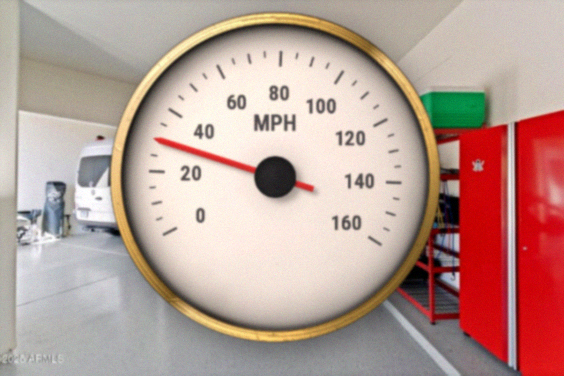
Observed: 30mph
